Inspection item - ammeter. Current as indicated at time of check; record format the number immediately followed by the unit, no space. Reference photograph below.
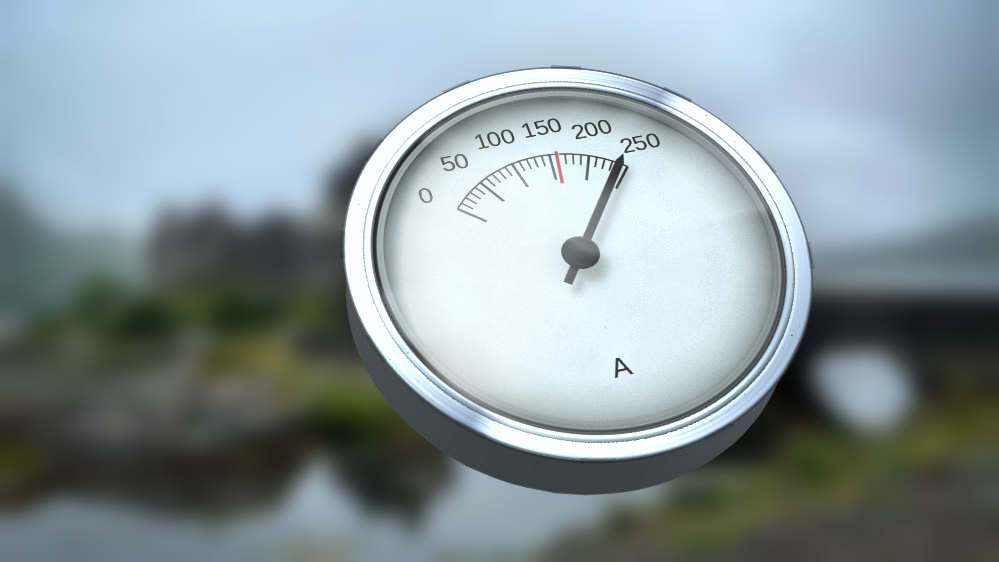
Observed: 240A
